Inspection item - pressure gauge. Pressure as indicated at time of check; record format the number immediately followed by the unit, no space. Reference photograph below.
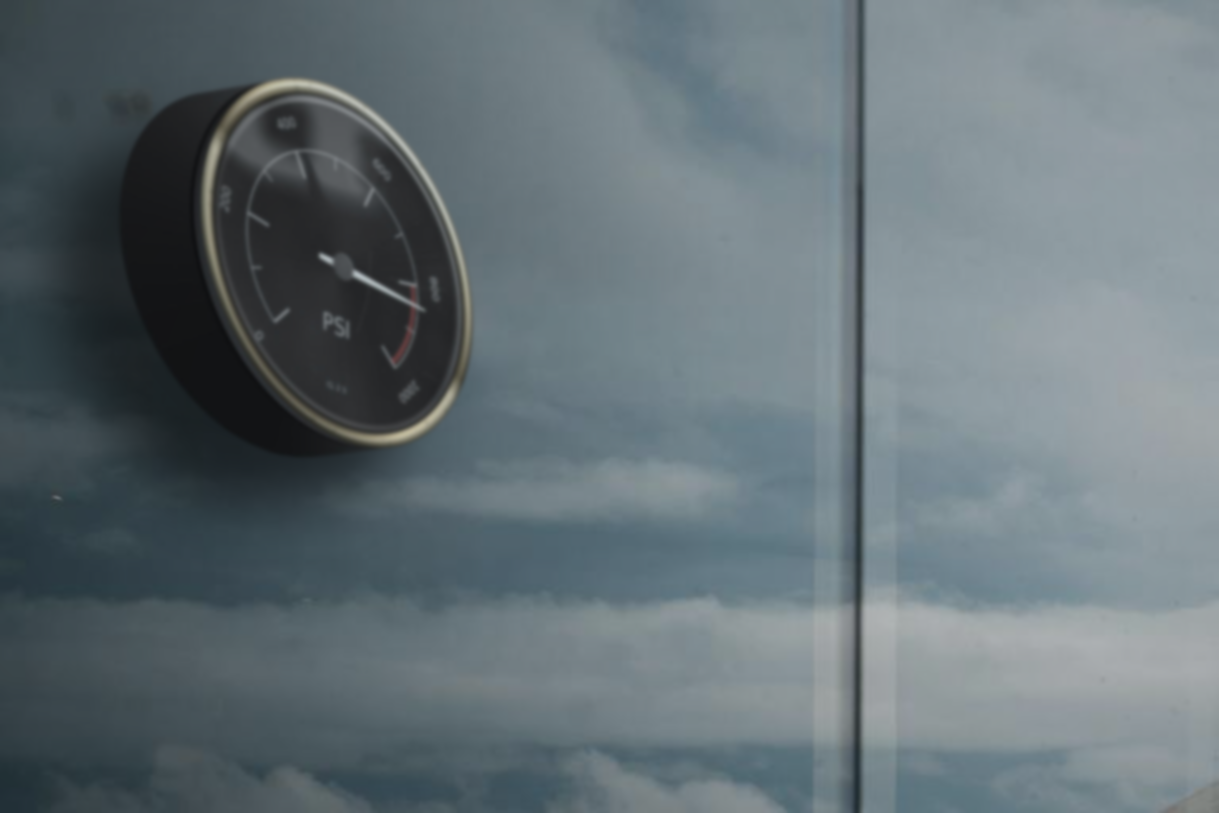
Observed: 850psi
